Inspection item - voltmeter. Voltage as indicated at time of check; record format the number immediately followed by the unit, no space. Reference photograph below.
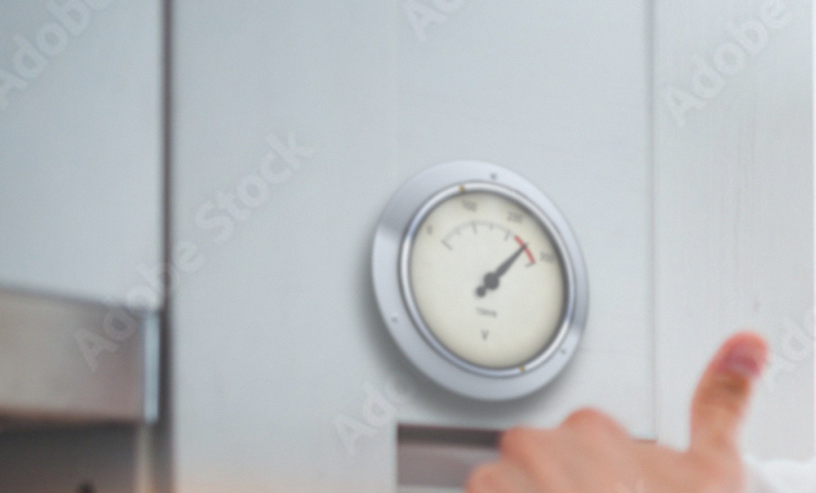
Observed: 250V
